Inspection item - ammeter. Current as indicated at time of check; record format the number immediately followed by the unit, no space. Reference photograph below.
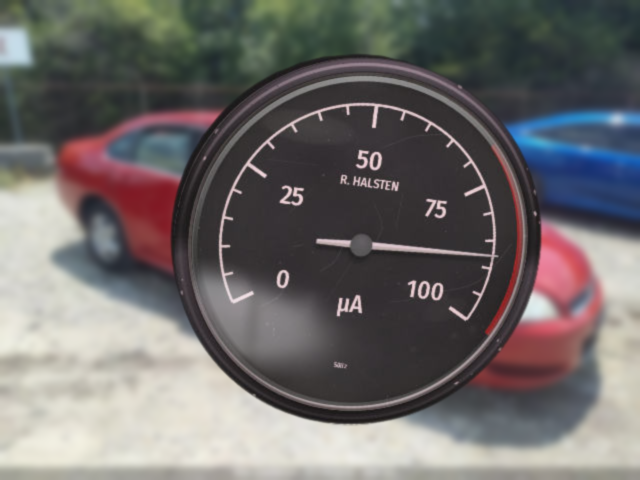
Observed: 87.5µA
